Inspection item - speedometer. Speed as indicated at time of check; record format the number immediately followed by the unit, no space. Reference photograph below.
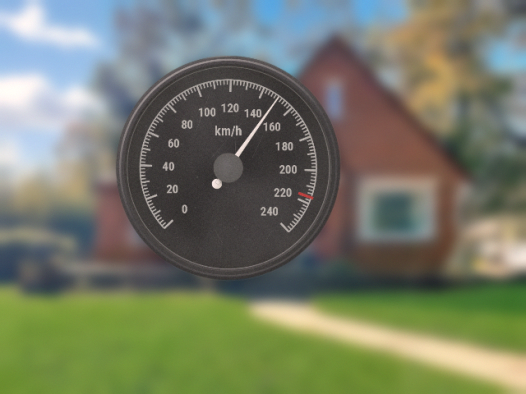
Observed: 150km/h
